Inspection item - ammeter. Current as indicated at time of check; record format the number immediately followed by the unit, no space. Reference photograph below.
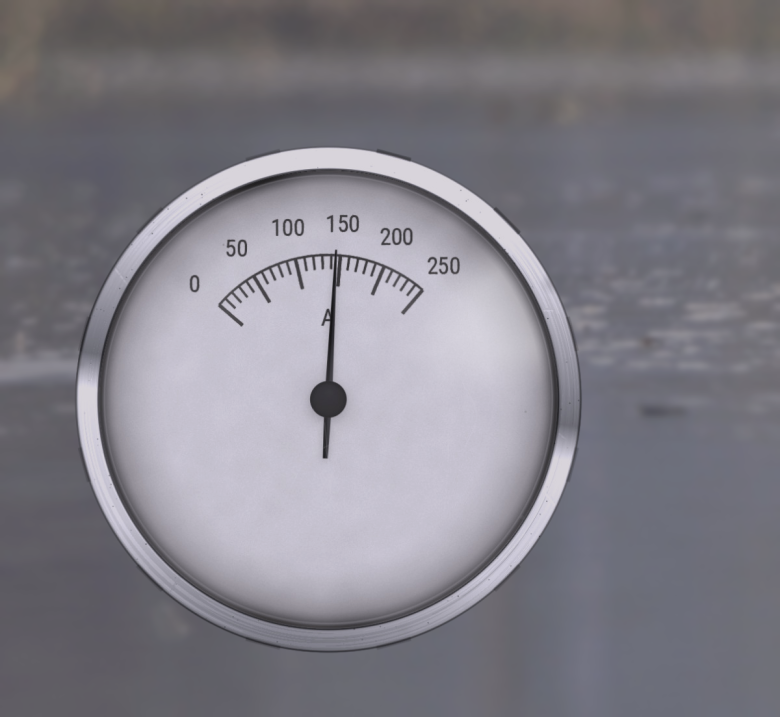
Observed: 145A
